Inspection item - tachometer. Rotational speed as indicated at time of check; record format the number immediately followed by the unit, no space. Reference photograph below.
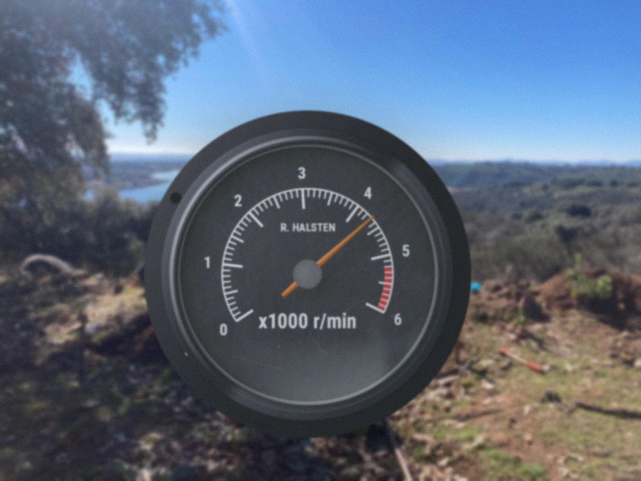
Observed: 4300rpm
